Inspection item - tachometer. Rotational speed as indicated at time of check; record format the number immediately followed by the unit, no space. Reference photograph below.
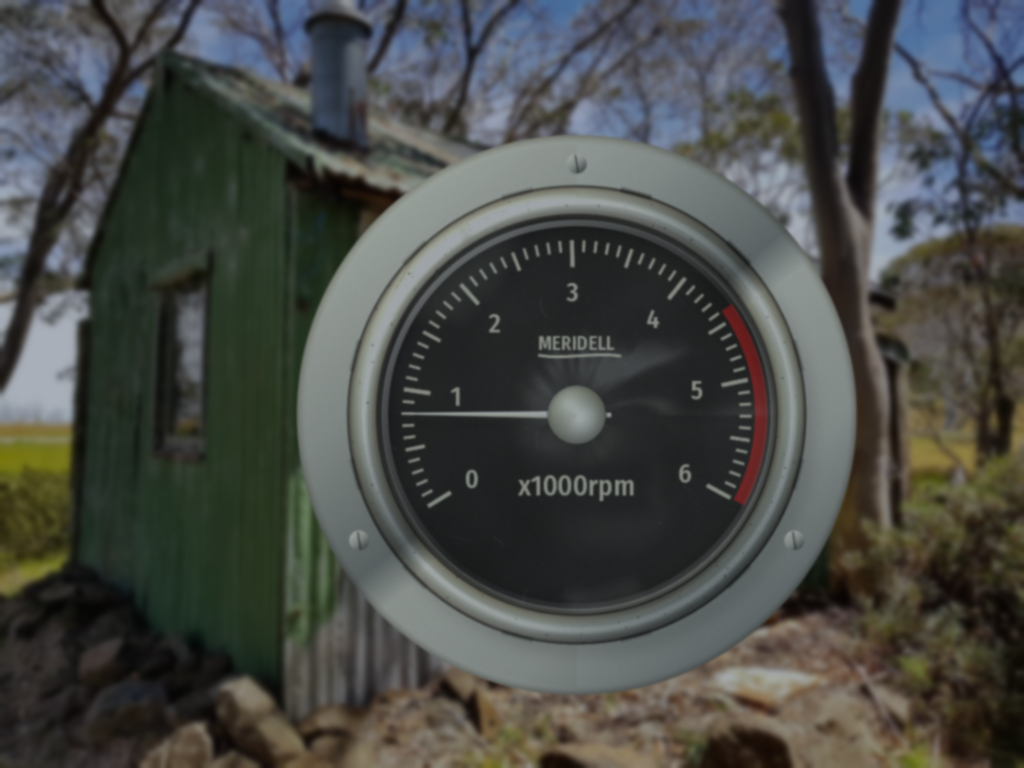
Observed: 800rpm
